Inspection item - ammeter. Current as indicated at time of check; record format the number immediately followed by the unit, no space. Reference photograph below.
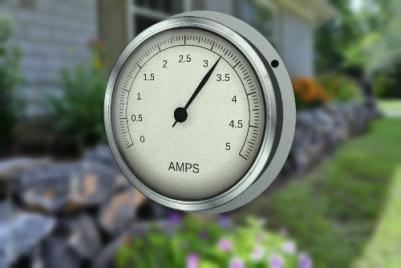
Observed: 3.25A
